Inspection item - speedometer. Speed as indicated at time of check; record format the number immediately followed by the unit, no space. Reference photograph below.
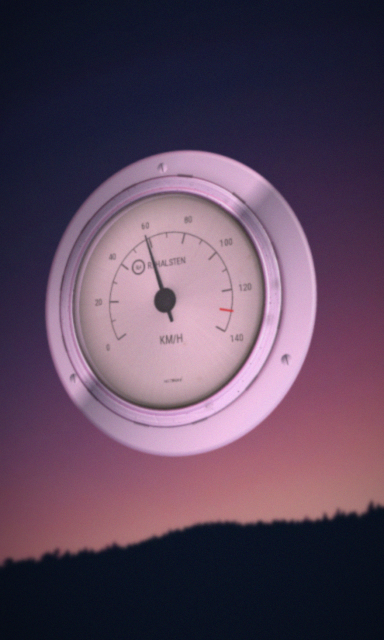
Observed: 60km/h
